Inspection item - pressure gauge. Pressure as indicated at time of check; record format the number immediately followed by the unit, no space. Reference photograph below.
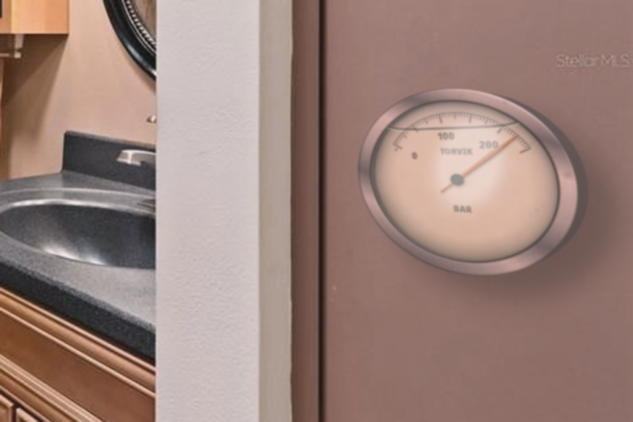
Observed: 225bar
